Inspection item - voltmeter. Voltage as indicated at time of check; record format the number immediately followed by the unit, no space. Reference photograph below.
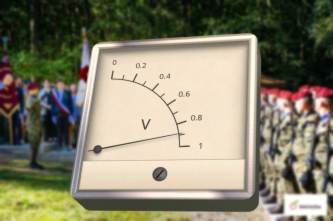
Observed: 0.9V
